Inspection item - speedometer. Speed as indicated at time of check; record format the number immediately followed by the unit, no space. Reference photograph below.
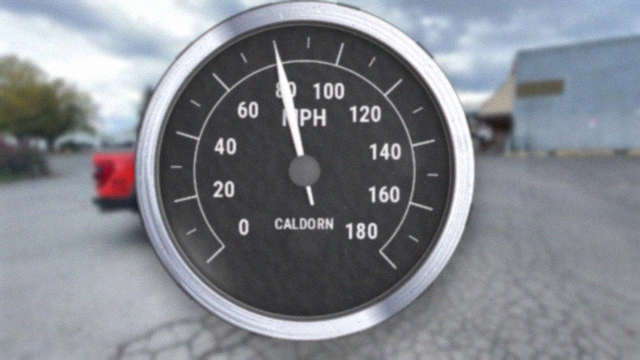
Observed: 80mph
